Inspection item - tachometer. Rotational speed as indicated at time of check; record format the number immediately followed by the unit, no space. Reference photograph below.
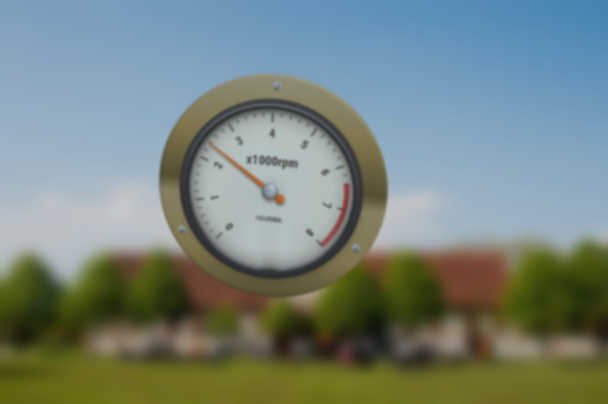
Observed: 2400rpm
